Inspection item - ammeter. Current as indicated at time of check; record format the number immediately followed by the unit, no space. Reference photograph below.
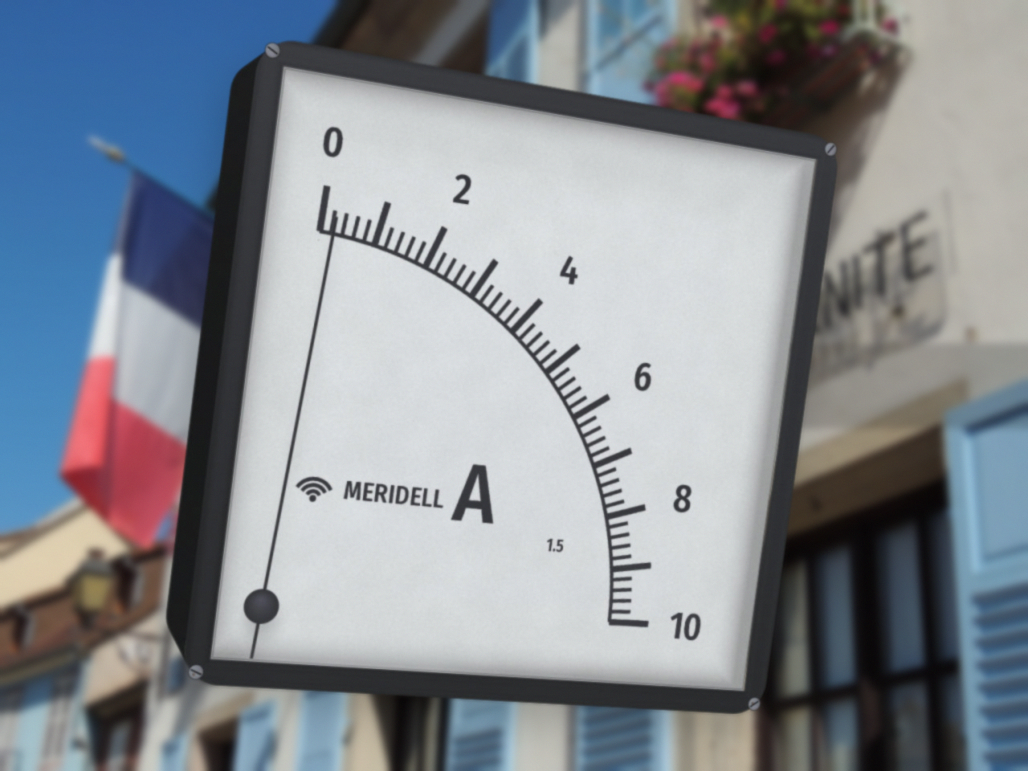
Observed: 0.2A
